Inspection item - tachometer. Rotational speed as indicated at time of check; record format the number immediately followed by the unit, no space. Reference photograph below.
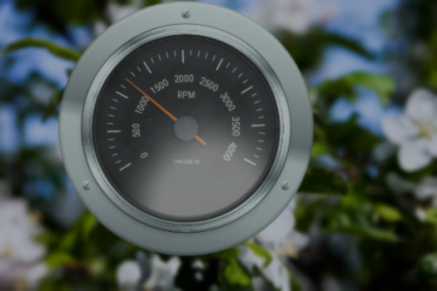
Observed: 1200rpm
